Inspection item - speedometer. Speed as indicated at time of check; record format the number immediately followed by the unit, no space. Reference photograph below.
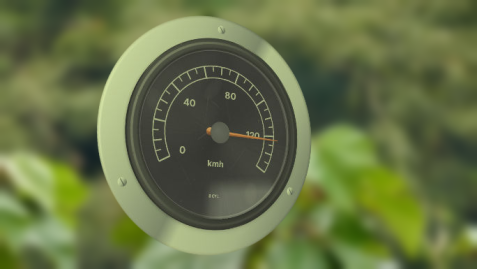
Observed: 122.5km/h
